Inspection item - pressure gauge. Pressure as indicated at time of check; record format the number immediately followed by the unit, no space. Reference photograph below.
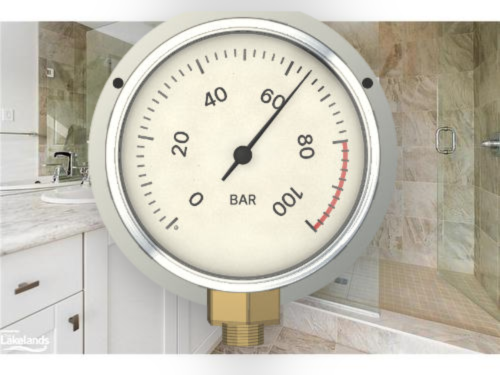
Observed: 64bar
